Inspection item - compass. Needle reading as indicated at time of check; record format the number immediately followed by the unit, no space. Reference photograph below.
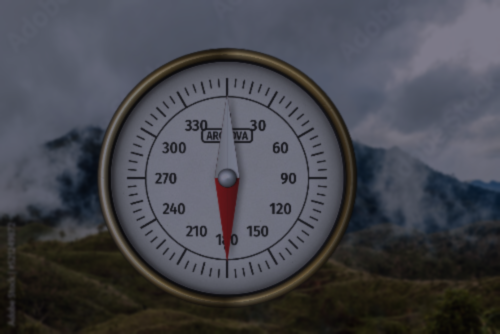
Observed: 180°
